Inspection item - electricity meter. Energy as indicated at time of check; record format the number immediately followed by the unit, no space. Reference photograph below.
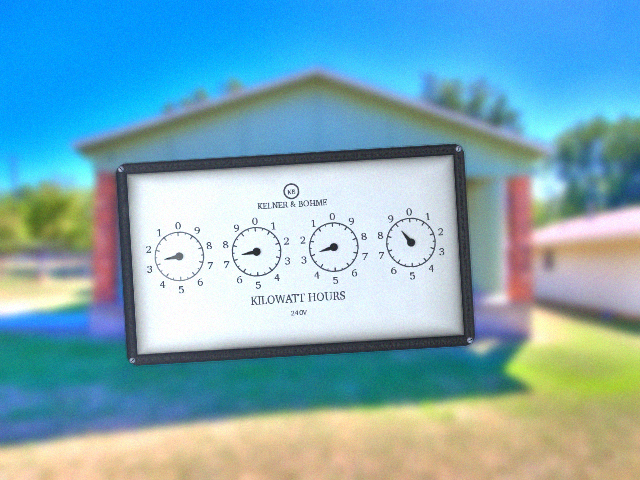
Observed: 2729kWh
